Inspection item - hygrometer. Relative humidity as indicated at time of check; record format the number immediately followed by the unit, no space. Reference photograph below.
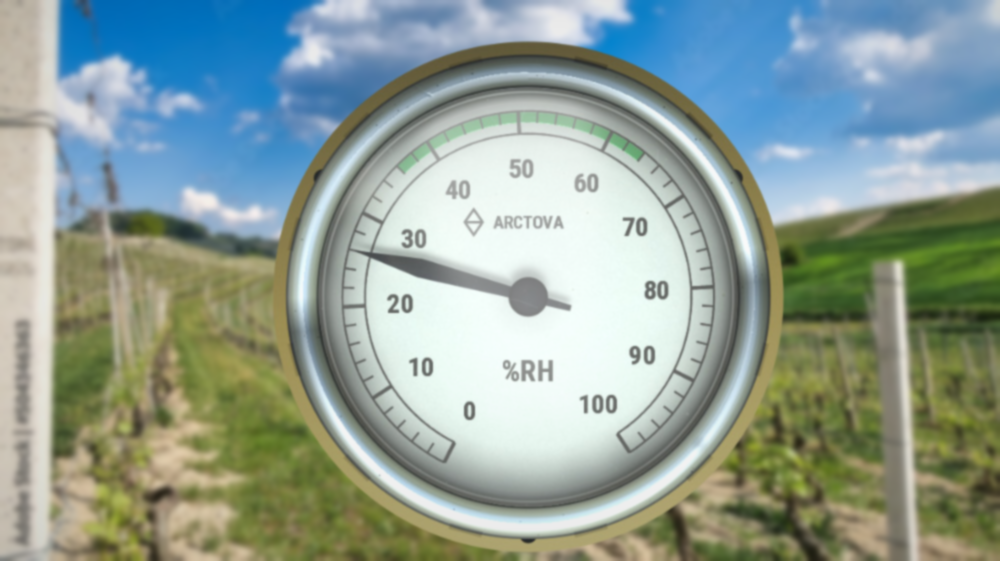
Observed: 26%
